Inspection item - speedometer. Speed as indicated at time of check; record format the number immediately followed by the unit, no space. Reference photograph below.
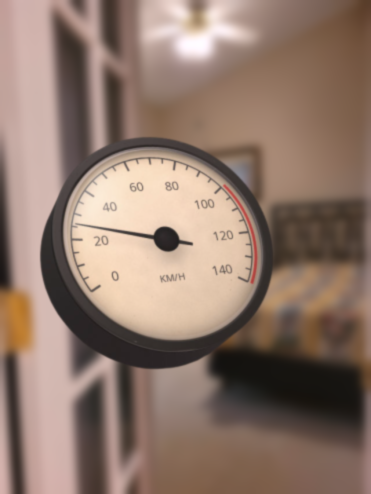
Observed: 25km/h
